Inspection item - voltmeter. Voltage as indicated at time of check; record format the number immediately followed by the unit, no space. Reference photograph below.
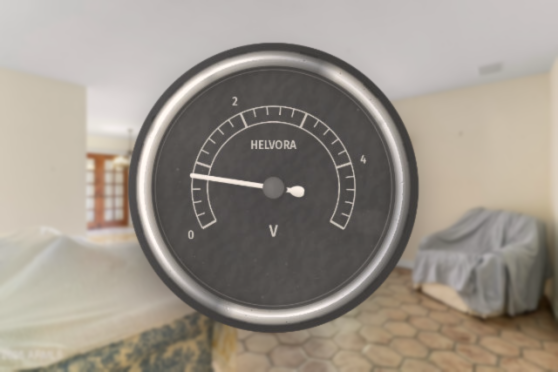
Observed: 0.8V
